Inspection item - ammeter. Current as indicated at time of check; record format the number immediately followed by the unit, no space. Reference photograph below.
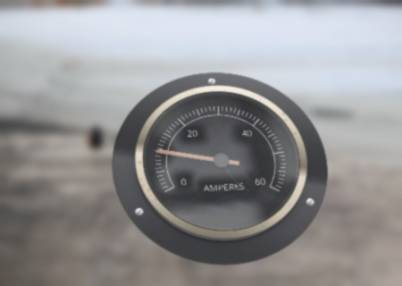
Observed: 10A
